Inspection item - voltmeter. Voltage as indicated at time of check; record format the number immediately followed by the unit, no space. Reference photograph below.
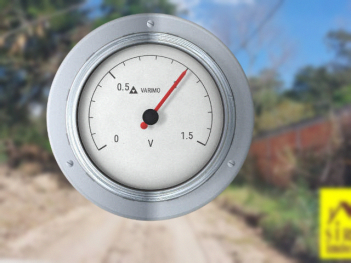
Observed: 1V
